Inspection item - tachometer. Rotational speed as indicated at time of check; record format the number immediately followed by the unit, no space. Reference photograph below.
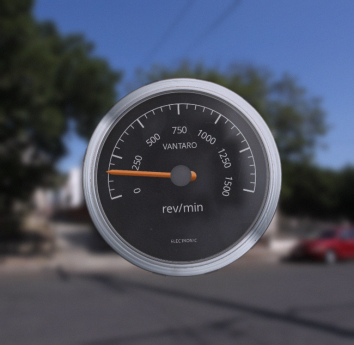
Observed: 150rpm
